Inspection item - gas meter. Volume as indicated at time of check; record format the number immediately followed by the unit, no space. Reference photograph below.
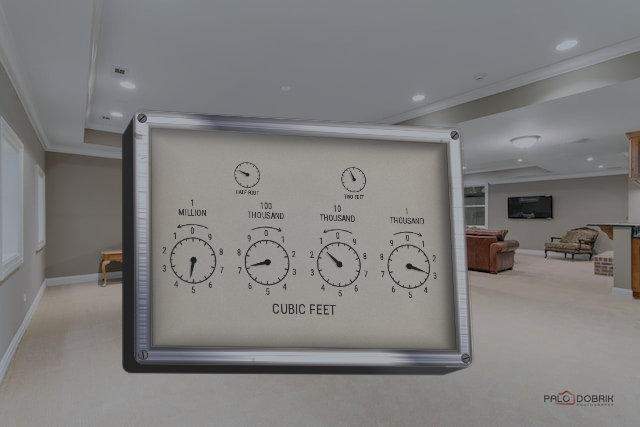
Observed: 471300ft³
